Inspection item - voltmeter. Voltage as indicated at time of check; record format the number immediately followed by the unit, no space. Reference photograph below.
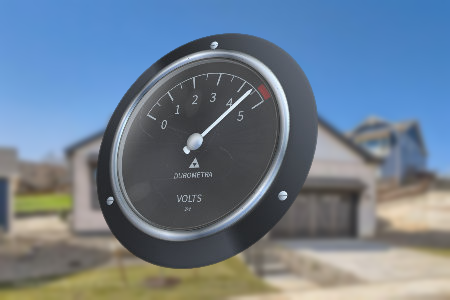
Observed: 4.5V
